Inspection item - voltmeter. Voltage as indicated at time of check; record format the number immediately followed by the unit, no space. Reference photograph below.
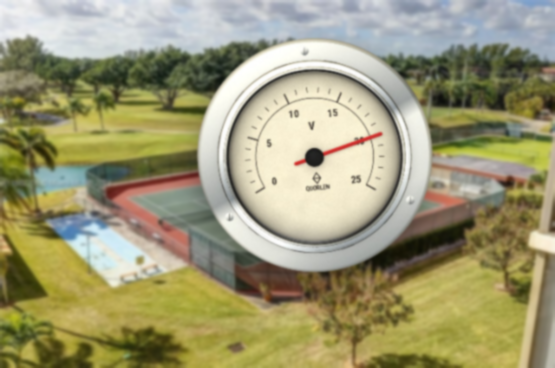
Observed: 20V
